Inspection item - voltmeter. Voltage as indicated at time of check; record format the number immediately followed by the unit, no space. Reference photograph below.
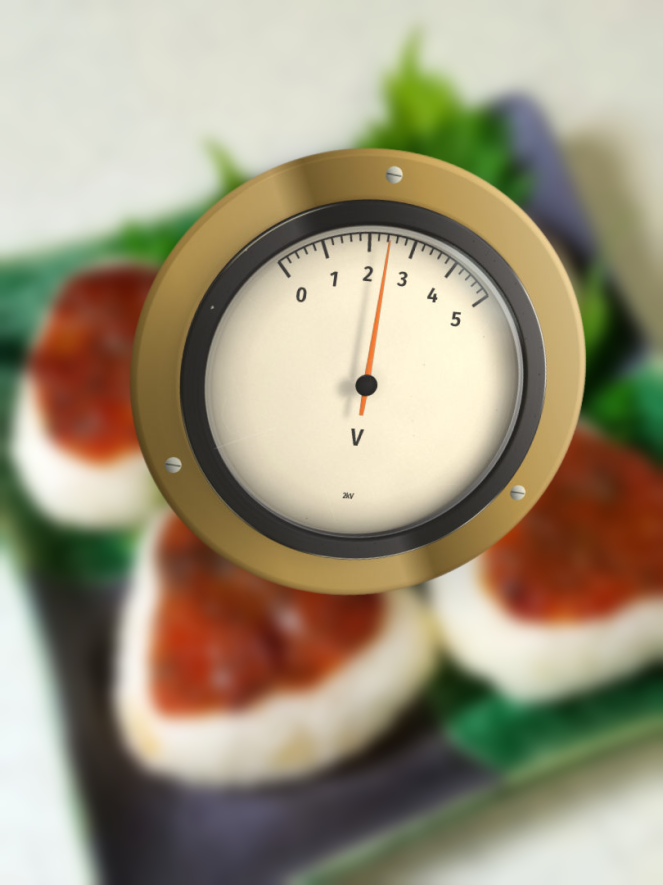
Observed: 2.4V
